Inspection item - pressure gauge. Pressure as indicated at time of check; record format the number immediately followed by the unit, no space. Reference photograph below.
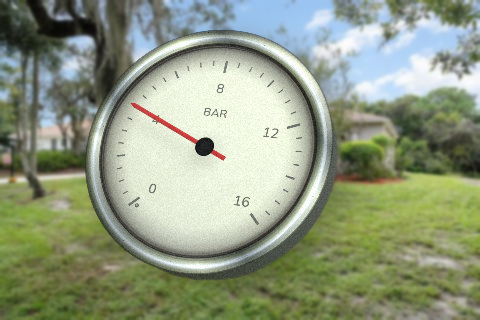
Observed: 4bar
